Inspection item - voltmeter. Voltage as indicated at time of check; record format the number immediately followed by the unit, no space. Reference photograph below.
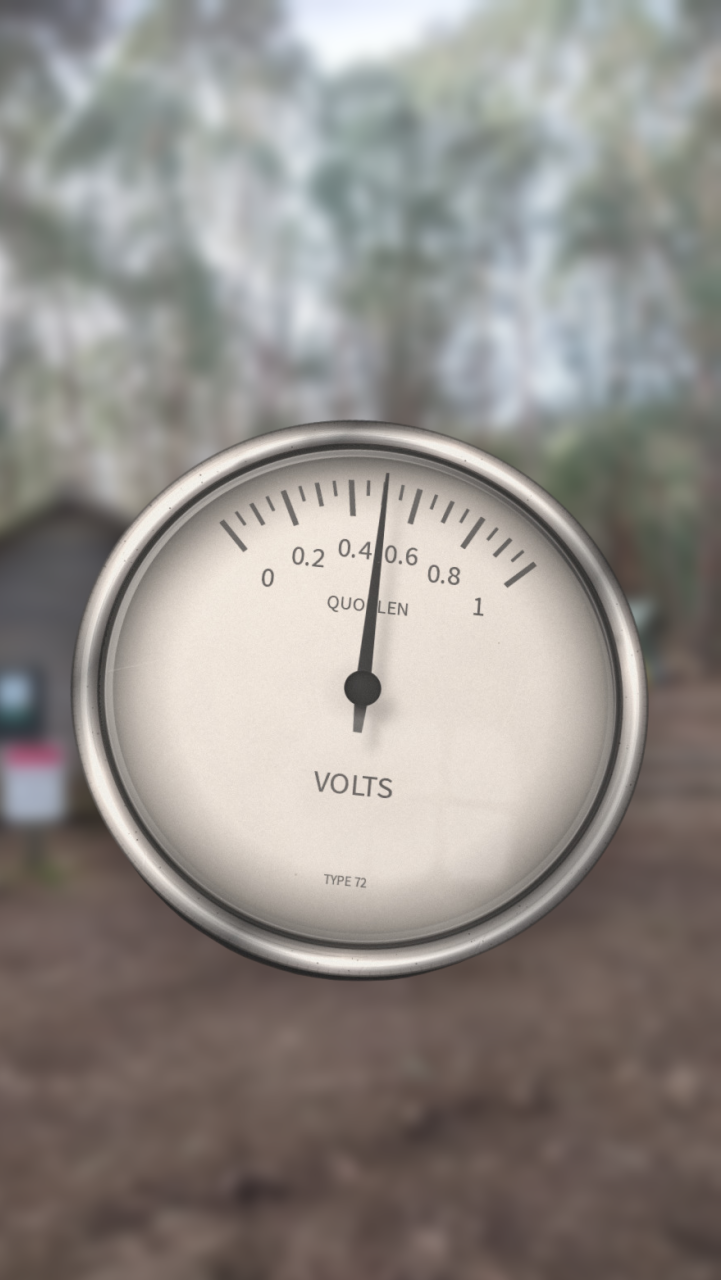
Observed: 0.5V
